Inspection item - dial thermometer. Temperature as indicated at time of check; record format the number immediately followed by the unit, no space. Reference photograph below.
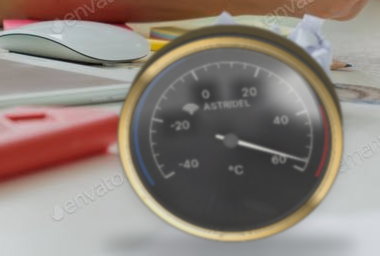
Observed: 56°C
